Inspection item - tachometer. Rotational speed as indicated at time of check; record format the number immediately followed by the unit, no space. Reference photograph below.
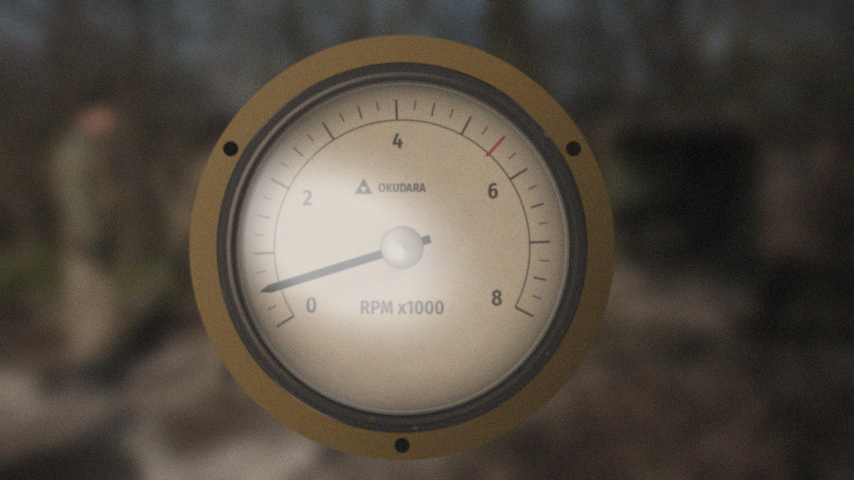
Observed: 500rpm
